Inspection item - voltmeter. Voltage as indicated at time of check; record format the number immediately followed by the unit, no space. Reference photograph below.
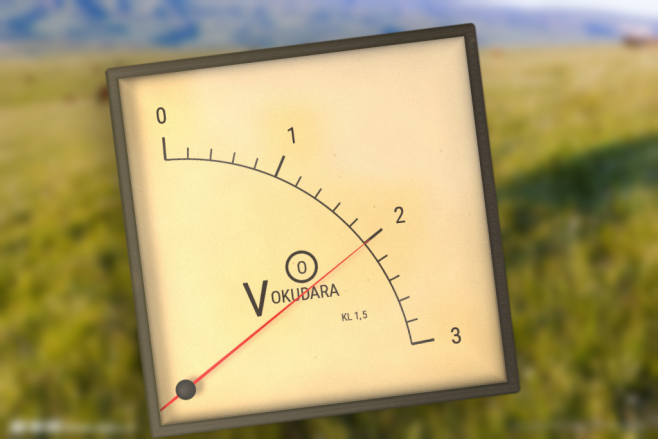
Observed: 2V
